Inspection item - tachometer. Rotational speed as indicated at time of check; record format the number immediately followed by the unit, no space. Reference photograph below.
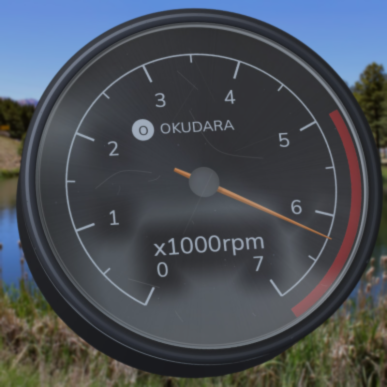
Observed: 6250rpm
